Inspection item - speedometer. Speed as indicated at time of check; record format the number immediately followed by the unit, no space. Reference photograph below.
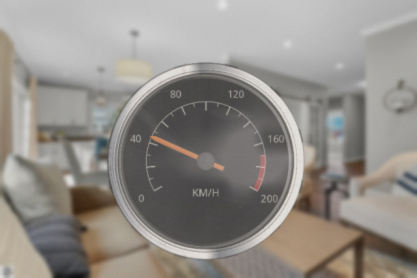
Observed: 45km/h
